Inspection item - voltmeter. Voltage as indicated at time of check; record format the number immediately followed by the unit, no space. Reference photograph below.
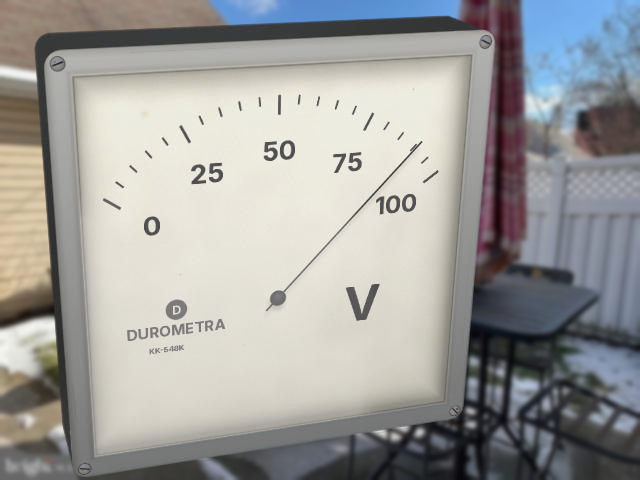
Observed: 90V
